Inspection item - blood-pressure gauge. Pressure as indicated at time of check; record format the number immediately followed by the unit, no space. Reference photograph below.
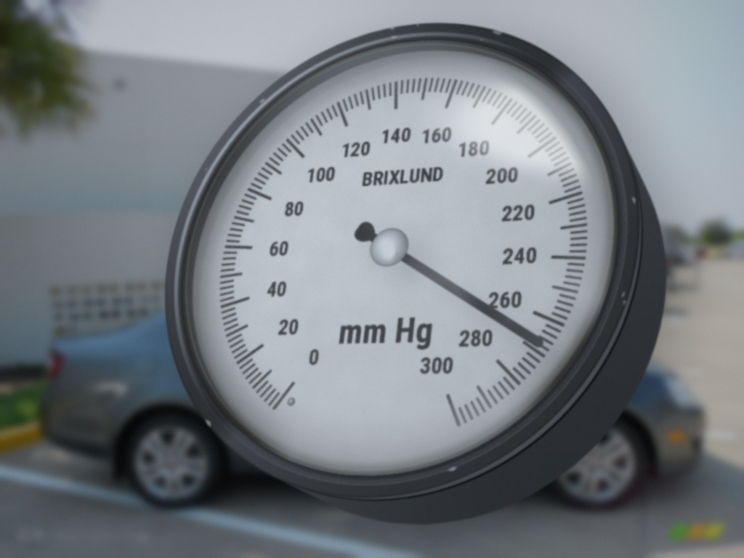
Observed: 268mmHg
